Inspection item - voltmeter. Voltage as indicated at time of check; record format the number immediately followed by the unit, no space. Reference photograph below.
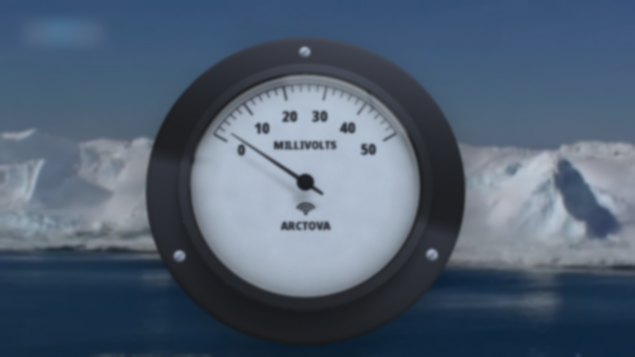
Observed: 2mV
